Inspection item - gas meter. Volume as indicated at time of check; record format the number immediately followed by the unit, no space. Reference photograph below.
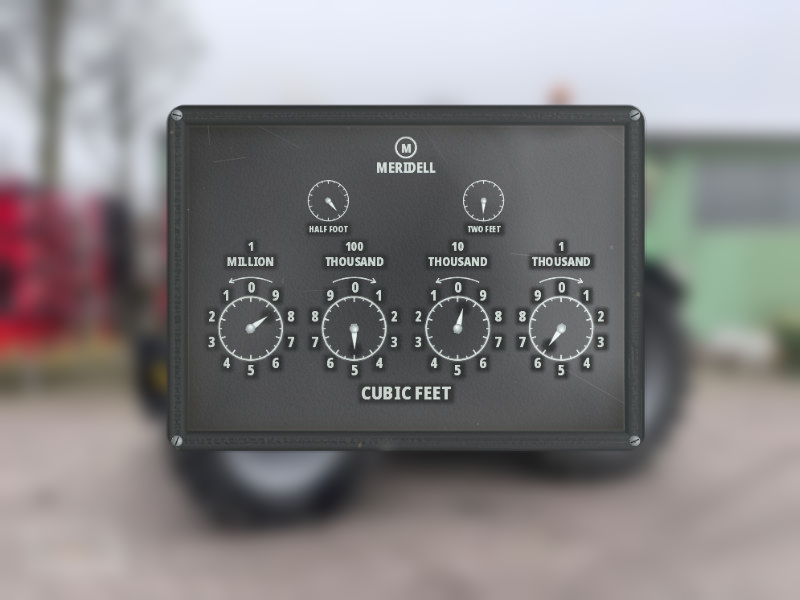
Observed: 849600ft³
